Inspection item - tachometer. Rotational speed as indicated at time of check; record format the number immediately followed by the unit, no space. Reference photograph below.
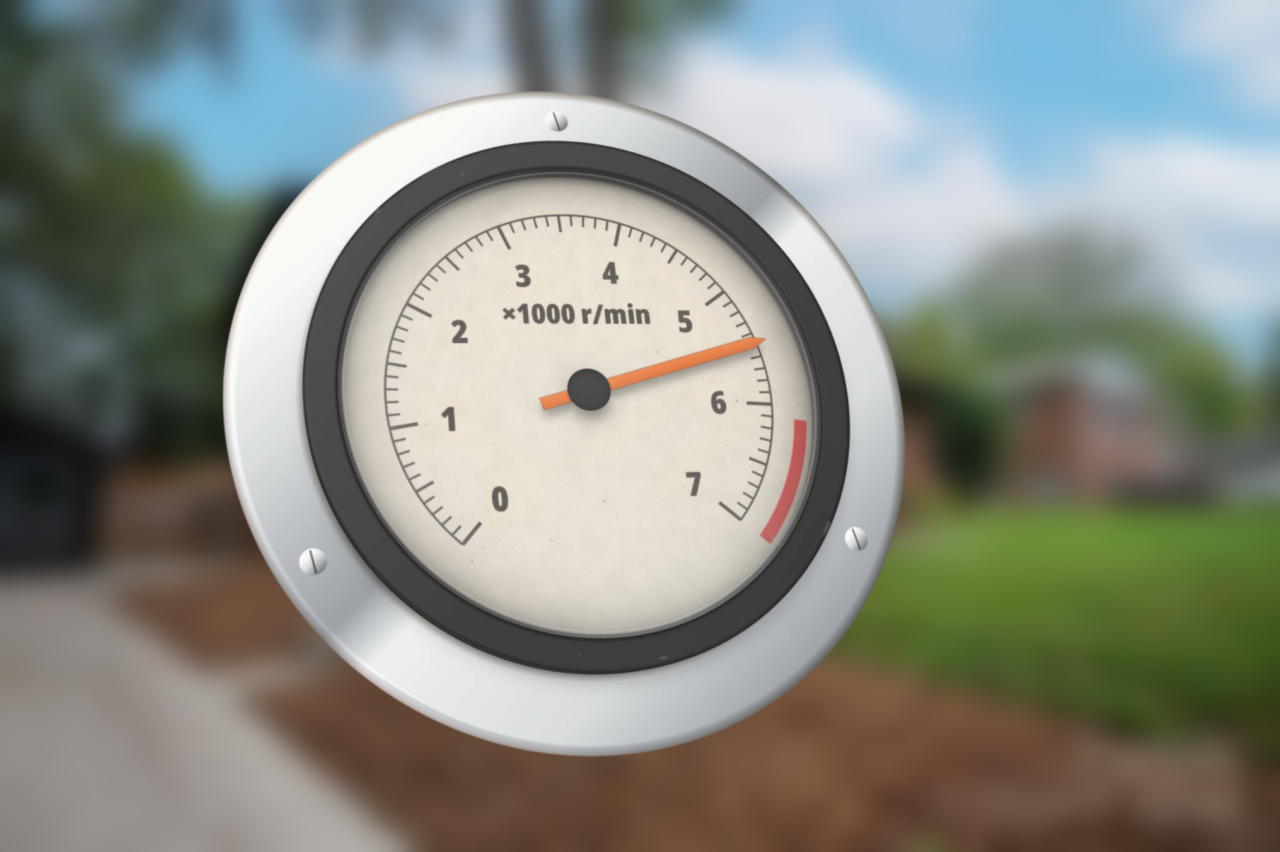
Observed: 5500rpm
